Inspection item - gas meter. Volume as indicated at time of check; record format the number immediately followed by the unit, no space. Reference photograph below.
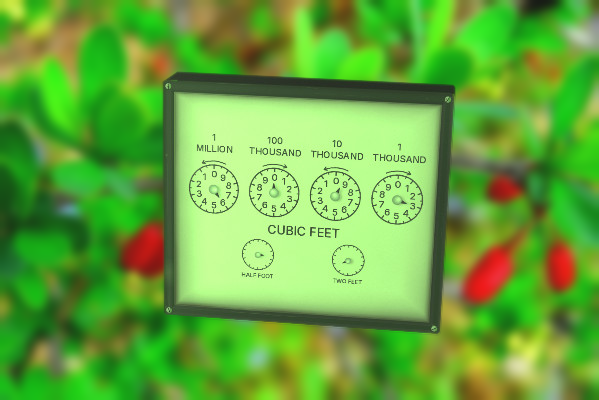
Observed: 599300ft³
